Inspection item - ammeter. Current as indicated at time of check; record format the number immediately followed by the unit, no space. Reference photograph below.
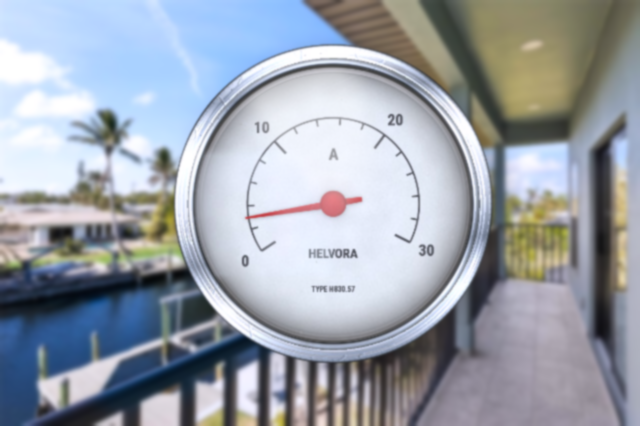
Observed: 3A
